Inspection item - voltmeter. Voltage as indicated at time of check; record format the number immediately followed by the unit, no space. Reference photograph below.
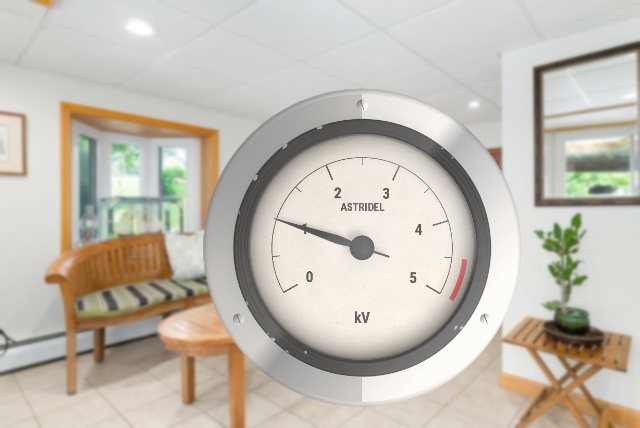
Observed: 1kV
